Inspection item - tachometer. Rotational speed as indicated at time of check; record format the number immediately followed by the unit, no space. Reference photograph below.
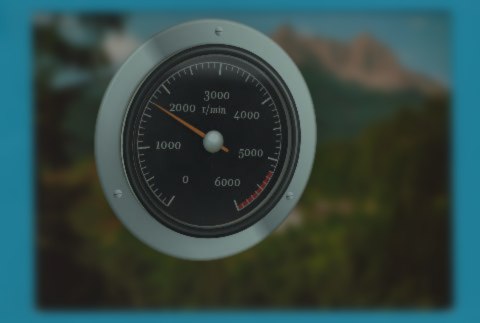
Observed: 1700rpm
